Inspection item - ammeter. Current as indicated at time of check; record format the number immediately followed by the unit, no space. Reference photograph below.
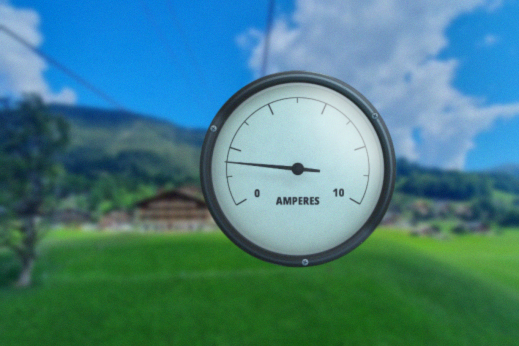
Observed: 1.5A
